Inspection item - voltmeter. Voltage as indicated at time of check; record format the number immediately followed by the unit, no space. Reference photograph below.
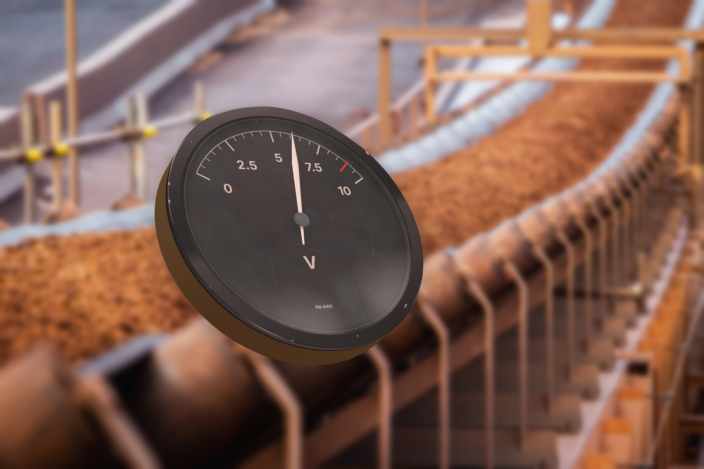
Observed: 6V
